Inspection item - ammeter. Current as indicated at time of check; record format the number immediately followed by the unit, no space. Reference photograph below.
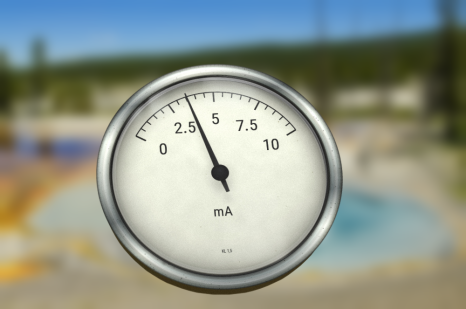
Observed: 3.5mA
